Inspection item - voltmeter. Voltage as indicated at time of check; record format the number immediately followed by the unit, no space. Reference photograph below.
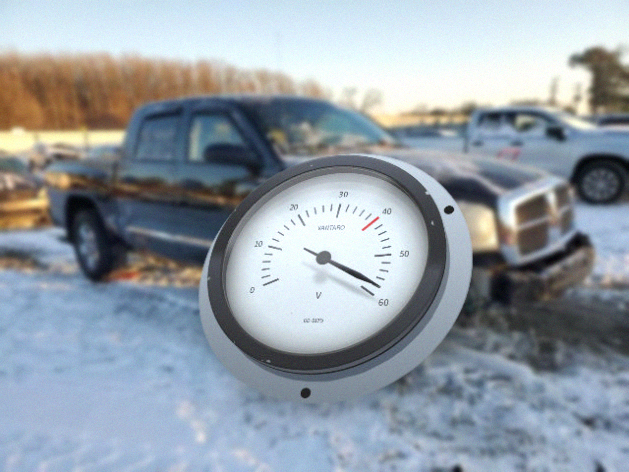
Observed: 58V
